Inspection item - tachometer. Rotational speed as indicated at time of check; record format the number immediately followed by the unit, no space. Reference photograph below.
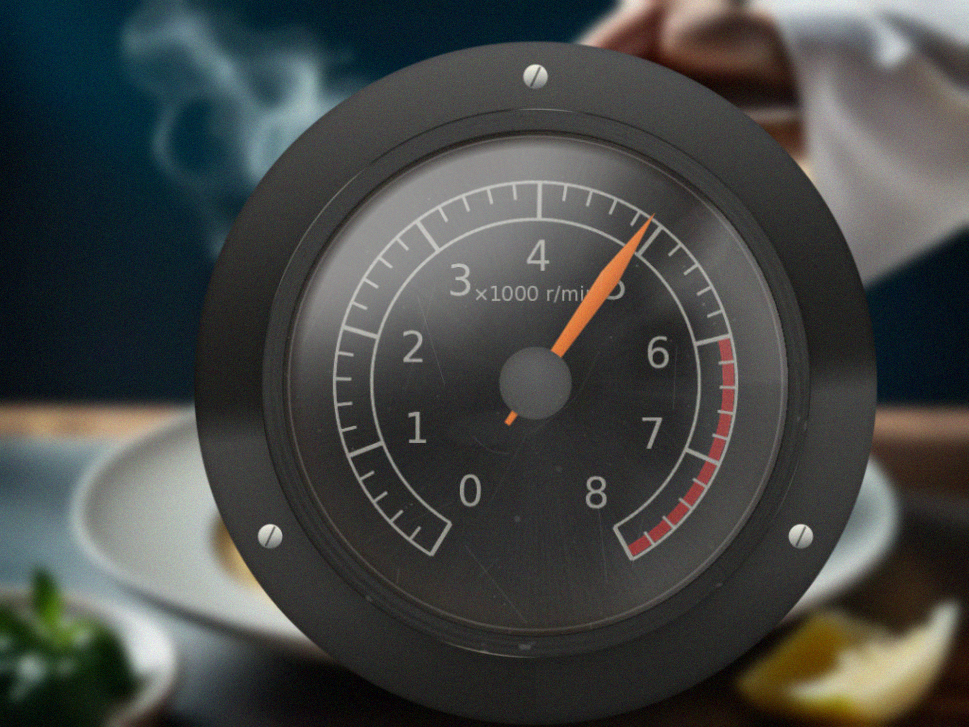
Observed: 4900rpm
